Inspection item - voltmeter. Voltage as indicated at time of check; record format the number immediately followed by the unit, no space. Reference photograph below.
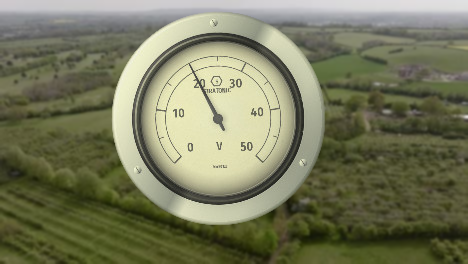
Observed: 20V
